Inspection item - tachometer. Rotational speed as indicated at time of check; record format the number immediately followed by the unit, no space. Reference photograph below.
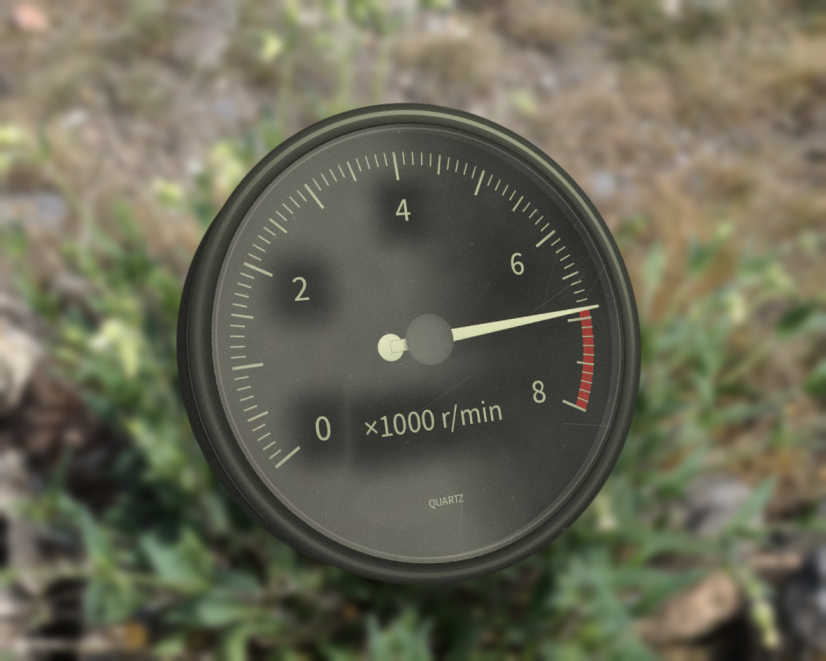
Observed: 6900rpm
